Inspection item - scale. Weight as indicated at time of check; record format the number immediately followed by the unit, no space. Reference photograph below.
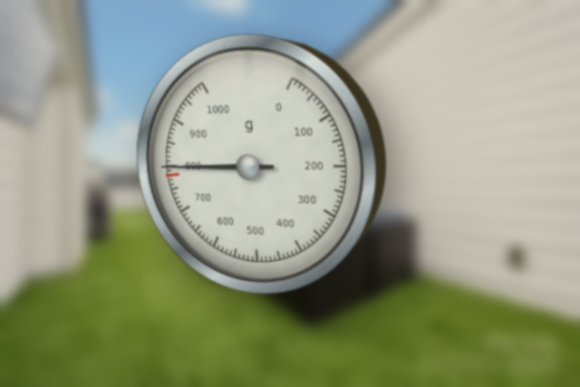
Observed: 800g
